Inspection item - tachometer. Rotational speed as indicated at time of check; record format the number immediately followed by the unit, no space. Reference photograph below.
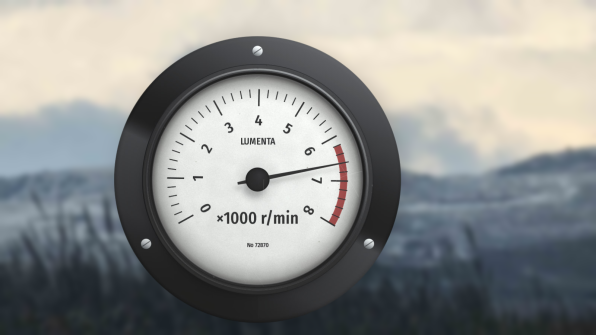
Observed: 6600rpm
